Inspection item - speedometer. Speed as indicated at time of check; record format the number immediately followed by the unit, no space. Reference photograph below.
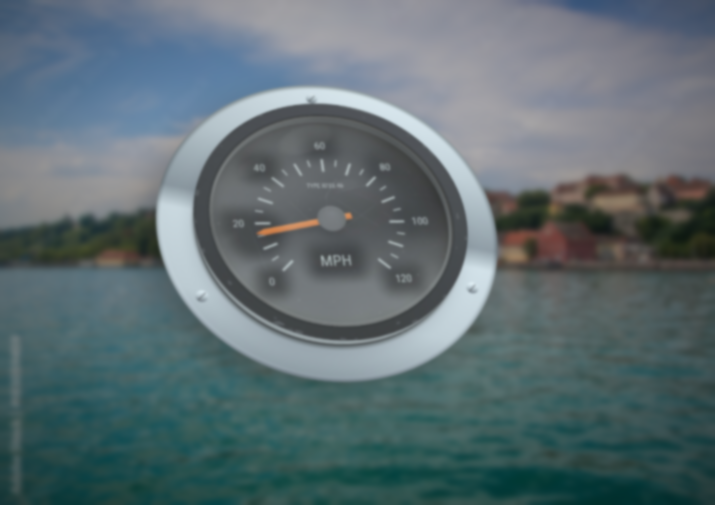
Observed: 15mph
